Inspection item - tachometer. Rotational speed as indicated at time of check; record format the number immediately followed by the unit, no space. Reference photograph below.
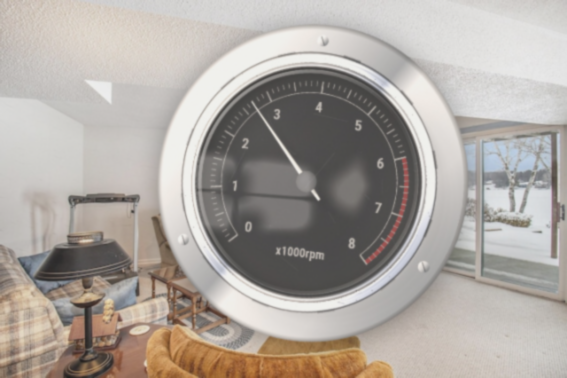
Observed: 2700rpm
